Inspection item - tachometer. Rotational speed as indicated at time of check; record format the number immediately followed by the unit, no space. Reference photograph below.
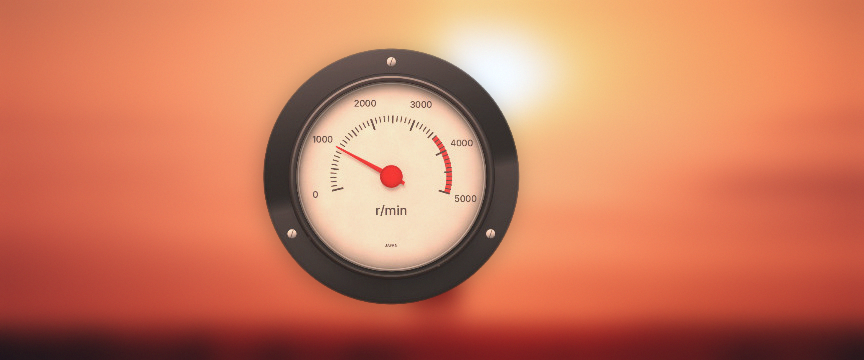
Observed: 1000rpm
